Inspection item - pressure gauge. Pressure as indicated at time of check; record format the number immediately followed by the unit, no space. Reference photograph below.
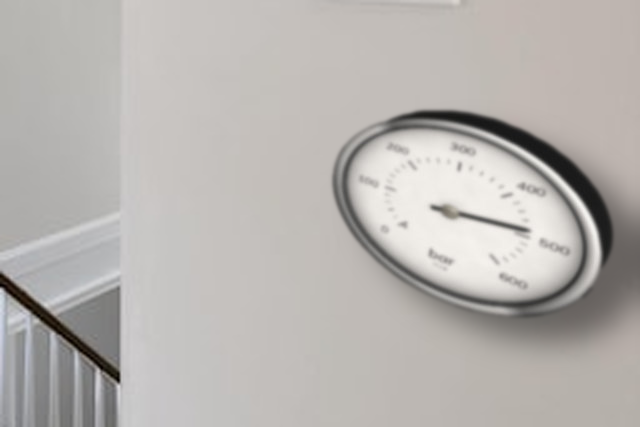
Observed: 480bar
